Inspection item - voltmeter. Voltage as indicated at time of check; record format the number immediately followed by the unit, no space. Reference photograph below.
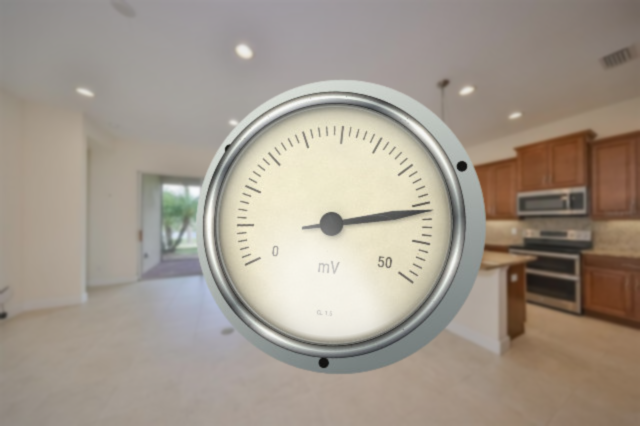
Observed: 41mV
